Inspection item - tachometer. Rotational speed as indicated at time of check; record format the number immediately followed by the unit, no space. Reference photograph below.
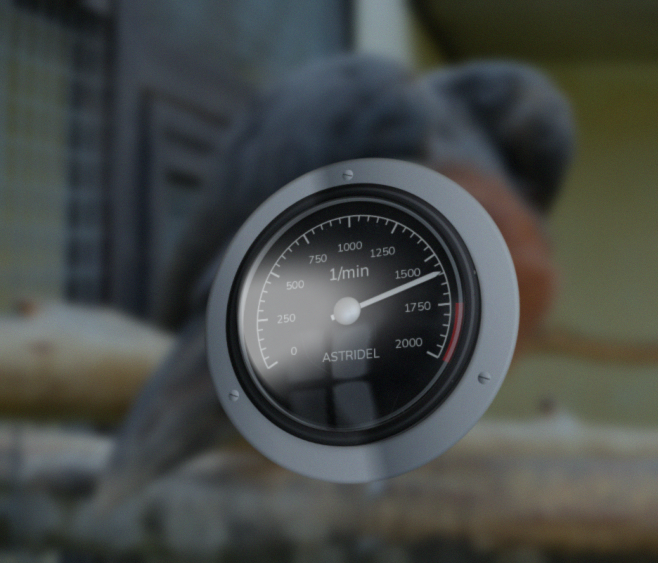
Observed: 1600rpm
